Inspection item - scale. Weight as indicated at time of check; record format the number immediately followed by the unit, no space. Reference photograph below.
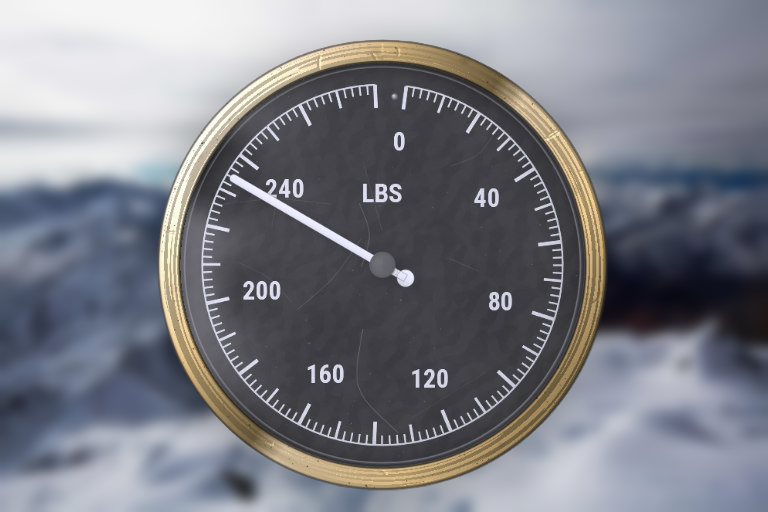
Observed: 234lb
